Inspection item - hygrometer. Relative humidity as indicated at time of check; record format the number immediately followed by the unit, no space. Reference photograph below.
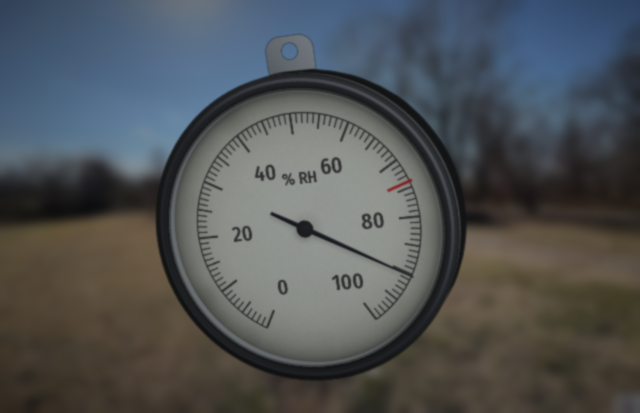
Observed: 90%
